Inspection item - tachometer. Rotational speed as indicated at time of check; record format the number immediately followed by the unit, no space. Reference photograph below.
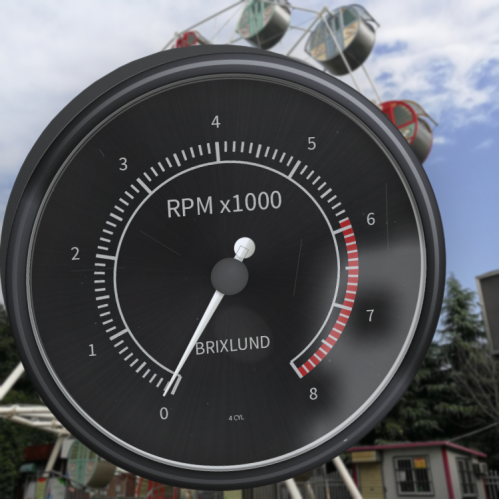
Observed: 100rpm
